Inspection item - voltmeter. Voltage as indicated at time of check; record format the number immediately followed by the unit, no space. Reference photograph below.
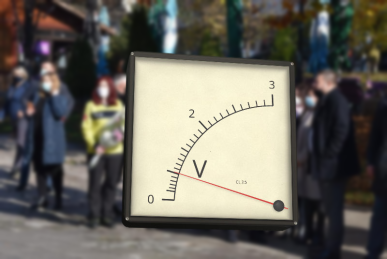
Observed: 1V
